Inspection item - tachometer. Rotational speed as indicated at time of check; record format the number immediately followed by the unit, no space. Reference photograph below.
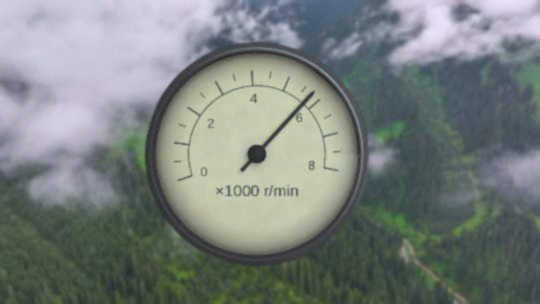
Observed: 5750rpm
